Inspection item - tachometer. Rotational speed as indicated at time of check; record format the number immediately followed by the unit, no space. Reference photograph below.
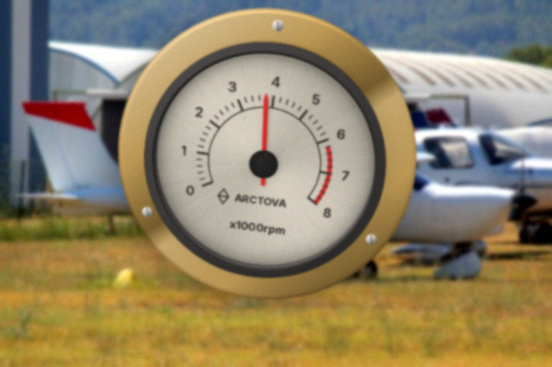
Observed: 3800rpm
